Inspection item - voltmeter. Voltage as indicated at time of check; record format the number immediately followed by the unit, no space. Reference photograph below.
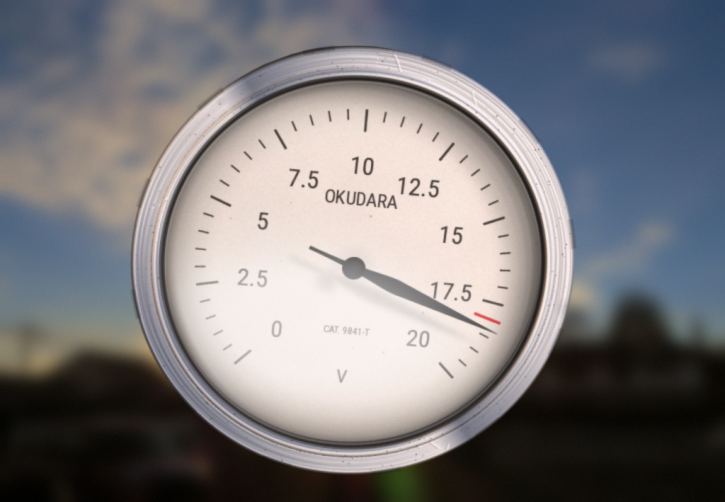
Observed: 18.25V
